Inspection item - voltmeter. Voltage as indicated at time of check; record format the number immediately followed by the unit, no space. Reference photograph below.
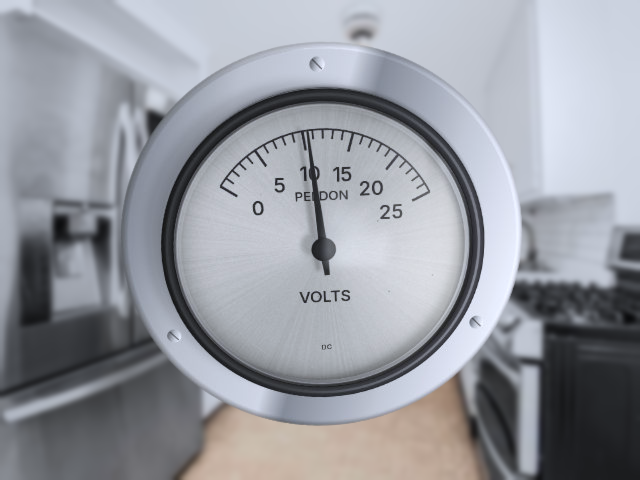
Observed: 10.5V
